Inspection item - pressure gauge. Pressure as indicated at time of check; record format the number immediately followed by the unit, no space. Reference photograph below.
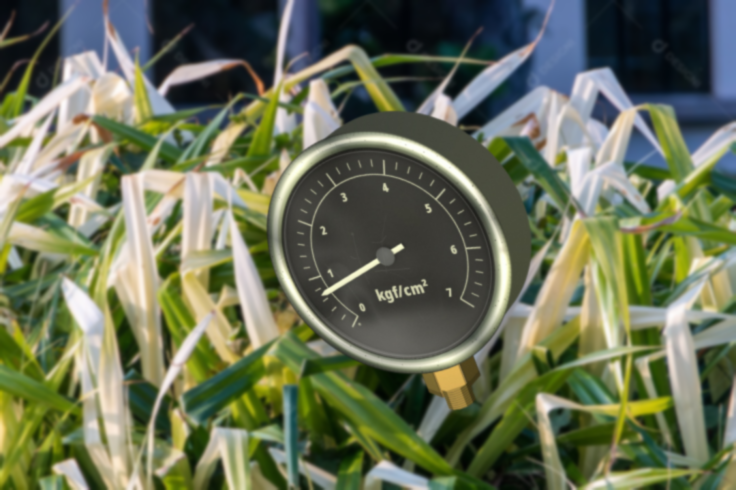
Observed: 0.7kg/cm²
